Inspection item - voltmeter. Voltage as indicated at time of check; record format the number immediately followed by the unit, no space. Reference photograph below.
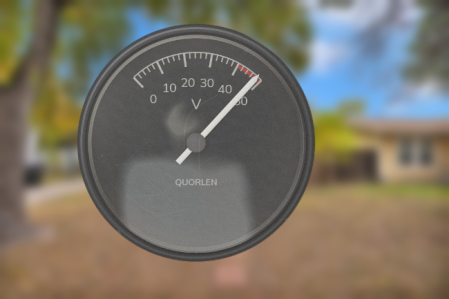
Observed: 48V
